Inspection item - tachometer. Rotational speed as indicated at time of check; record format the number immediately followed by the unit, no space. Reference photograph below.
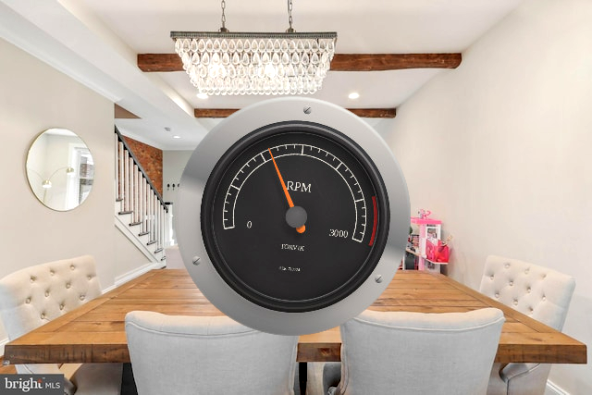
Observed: 1100rpm
